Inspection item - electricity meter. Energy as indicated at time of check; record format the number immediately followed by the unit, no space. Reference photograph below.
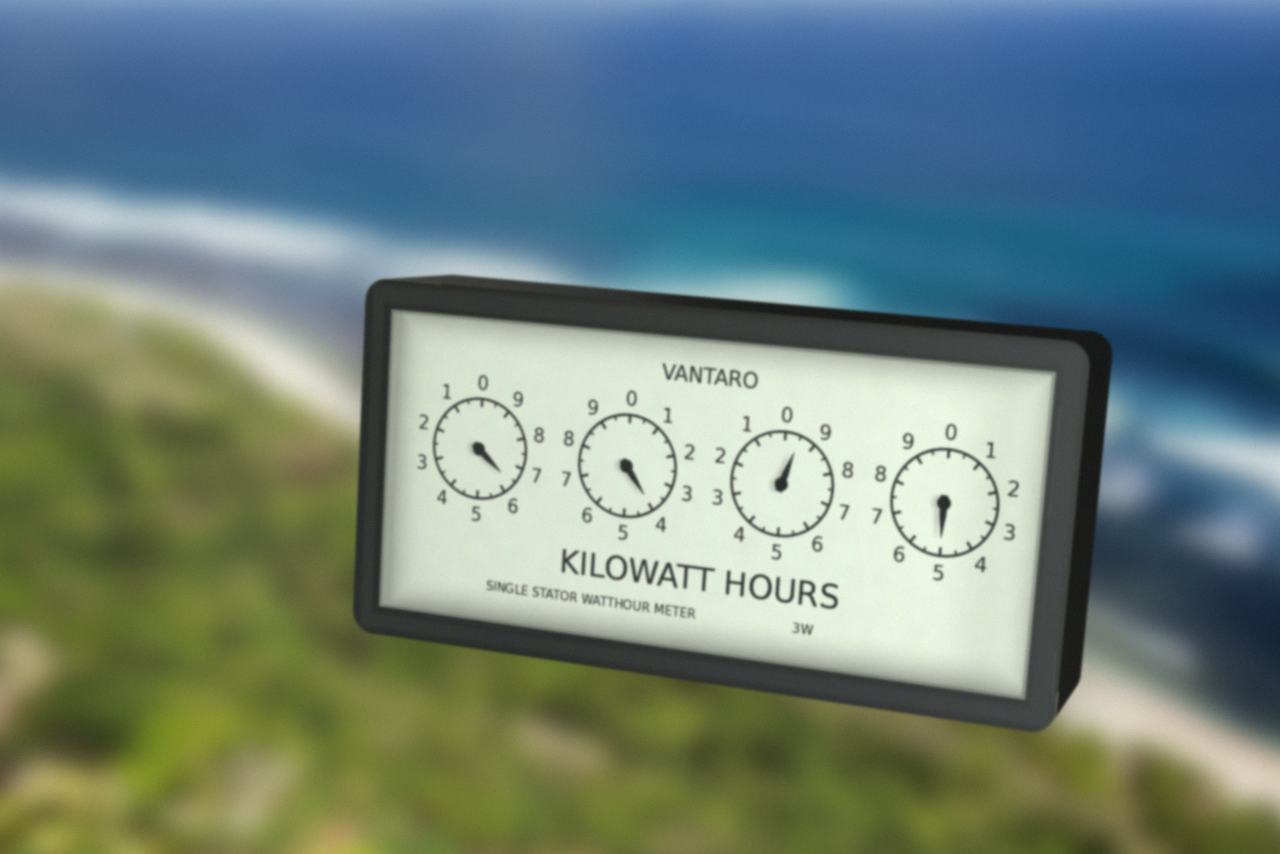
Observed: 6395kWh
